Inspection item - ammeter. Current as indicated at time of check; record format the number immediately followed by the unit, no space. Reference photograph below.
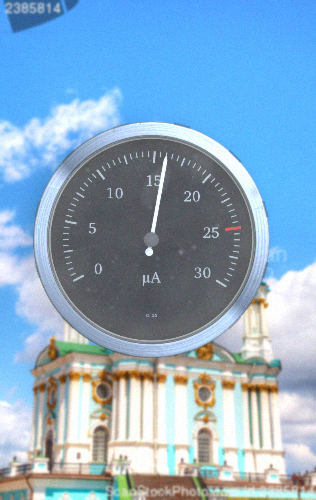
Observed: 16µA
